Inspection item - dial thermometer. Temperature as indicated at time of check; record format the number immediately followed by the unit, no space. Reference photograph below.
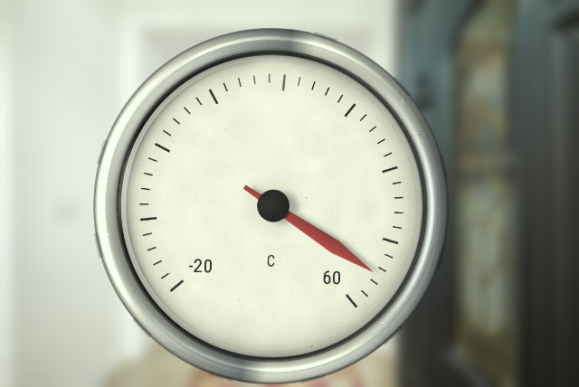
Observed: 55°C
